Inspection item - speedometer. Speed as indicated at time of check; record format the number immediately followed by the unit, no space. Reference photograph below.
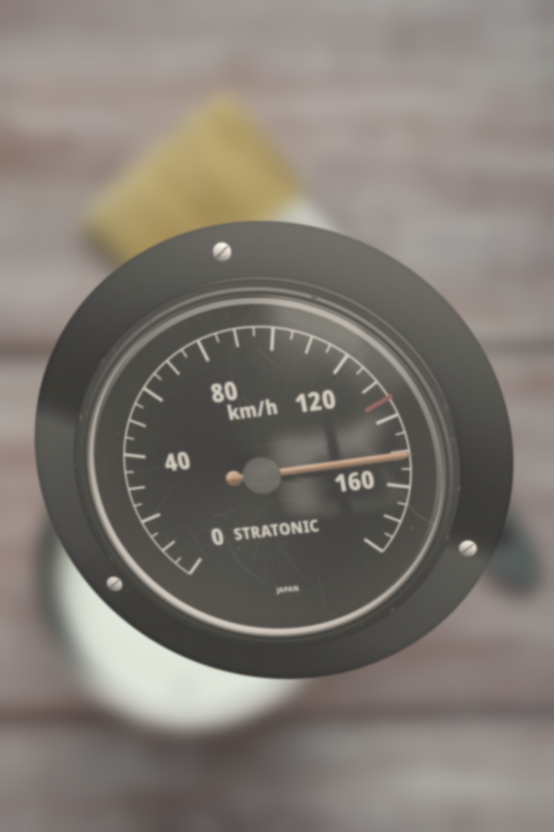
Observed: 150km/h
